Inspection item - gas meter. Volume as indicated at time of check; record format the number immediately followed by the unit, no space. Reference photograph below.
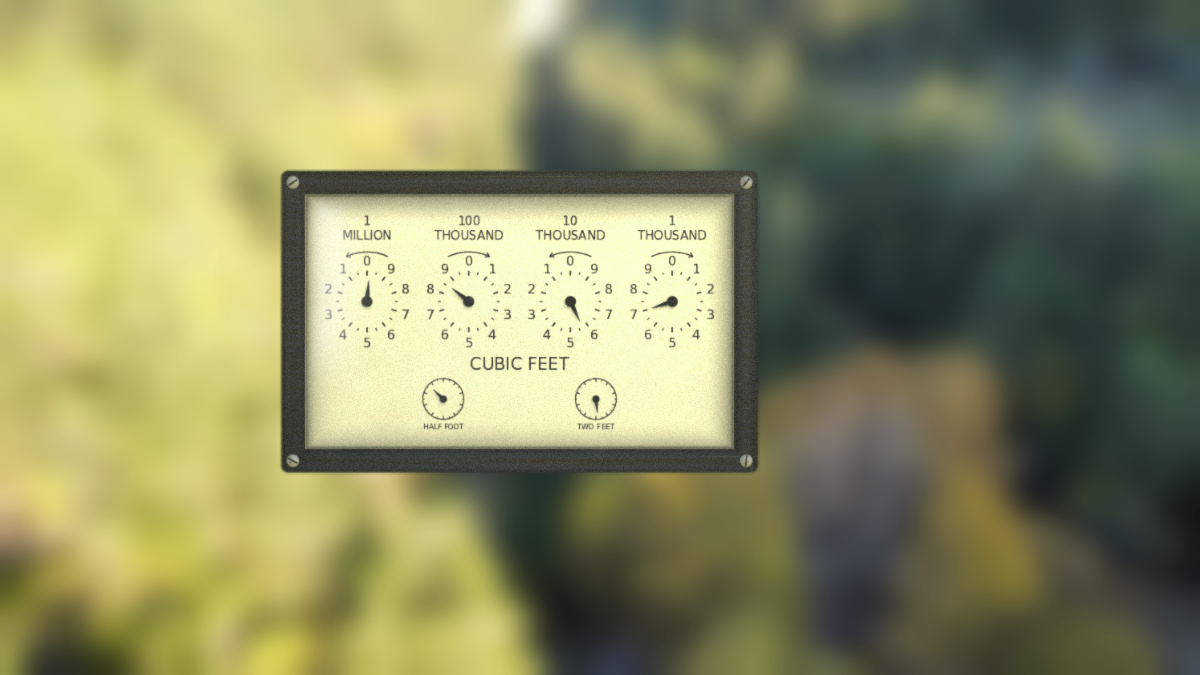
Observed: 985700ft³
